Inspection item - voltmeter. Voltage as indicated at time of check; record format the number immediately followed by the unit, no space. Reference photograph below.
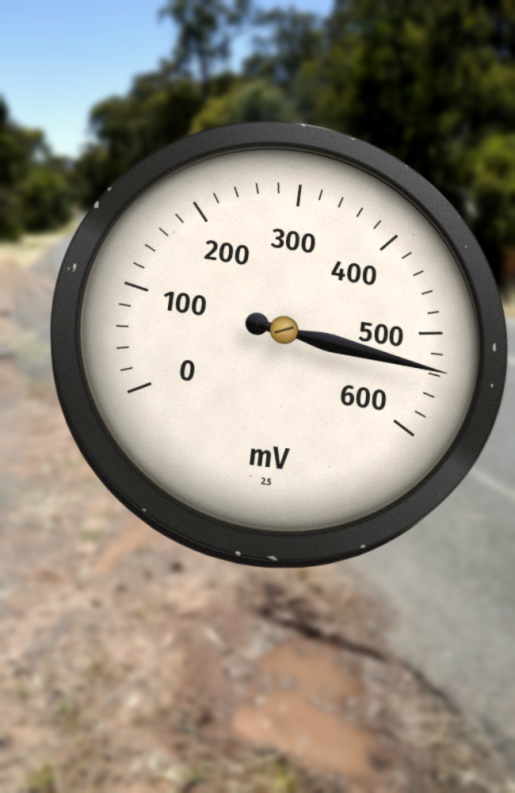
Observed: 540mV
